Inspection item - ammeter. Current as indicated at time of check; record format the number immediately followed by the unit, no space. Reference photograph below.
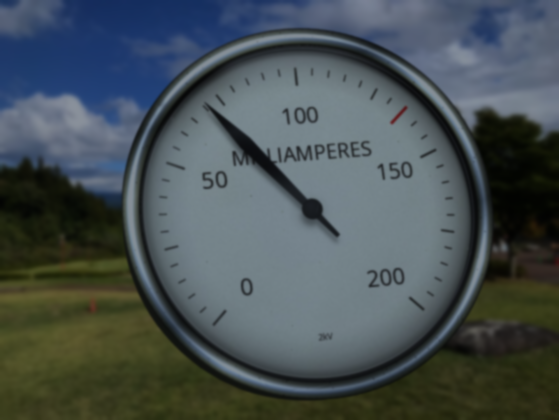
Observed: 70mA
